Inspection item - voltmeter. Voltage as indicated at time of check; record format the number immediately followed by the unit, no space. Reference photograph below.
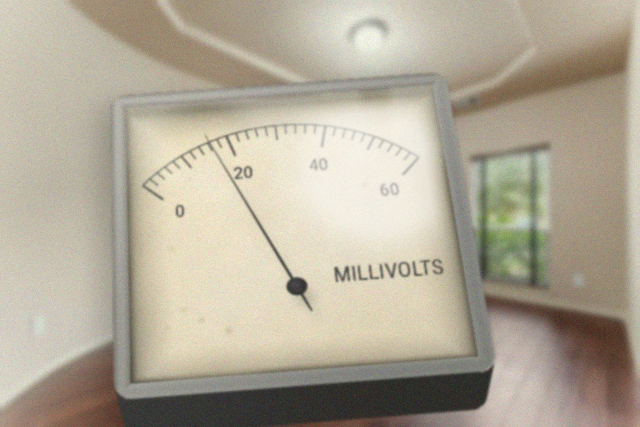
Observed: 16mV
